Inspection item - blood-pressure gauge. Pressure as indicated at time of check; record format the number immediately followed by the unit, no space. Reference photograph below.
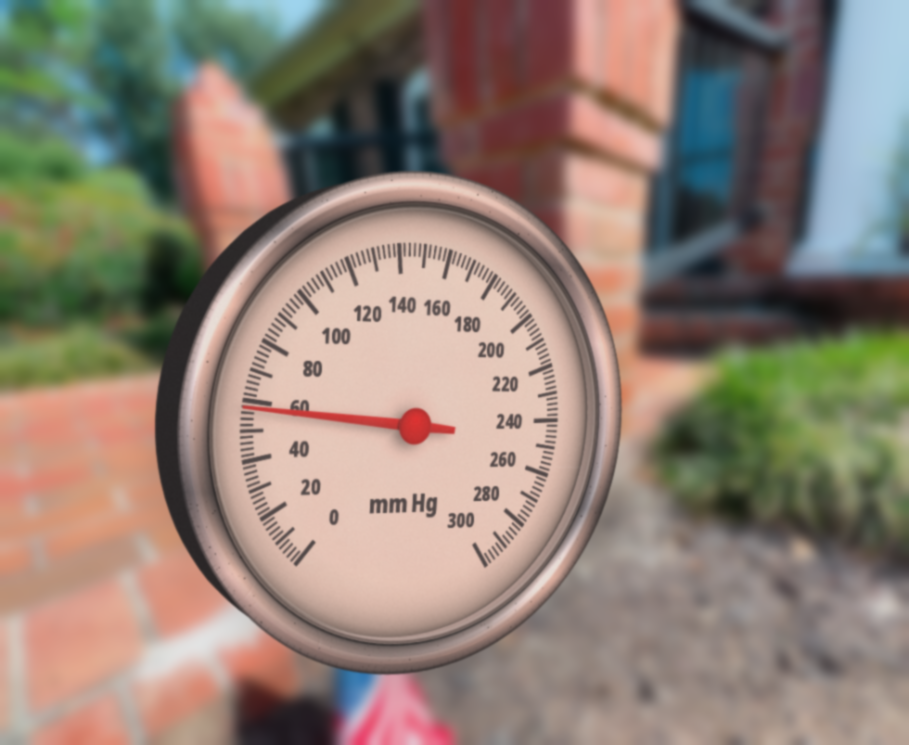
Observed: 58mmHg
